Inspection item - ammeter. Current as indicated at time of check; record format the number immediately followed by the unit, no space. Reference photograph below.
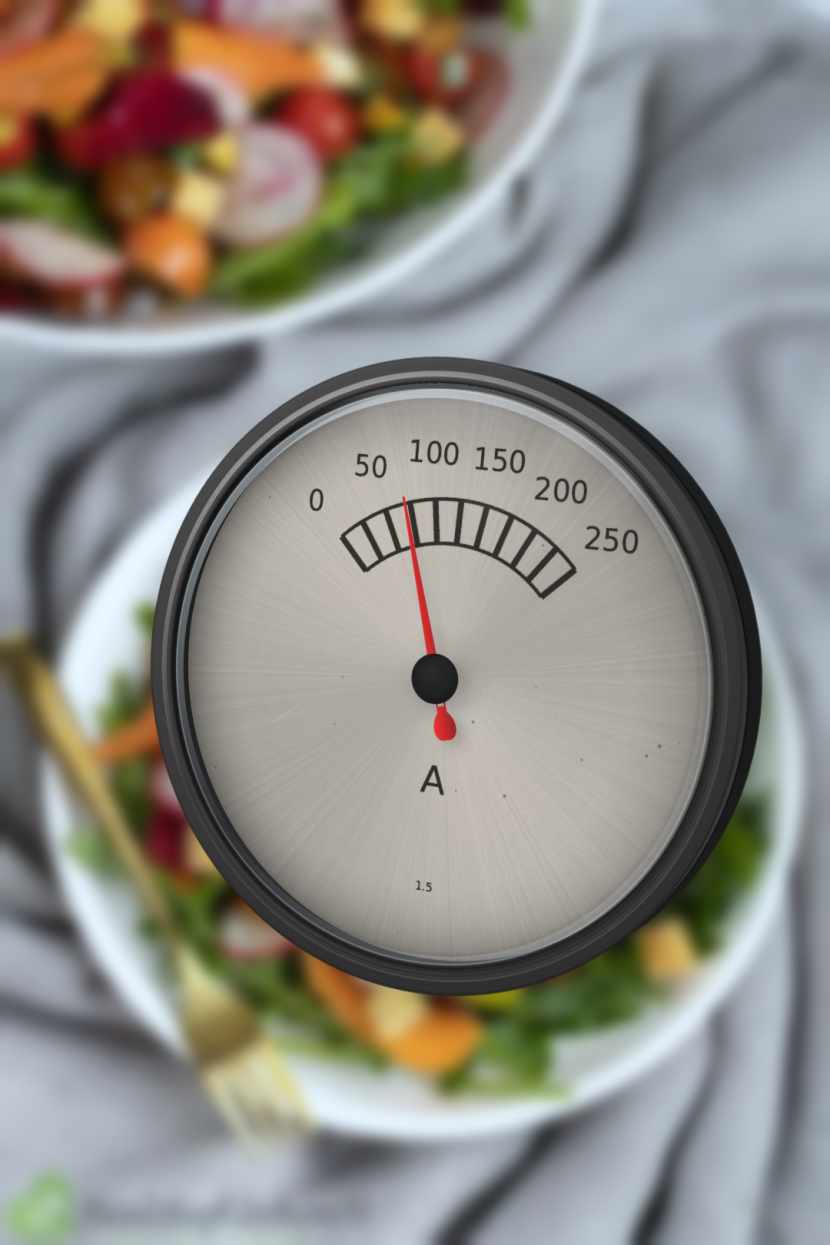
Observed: 75A
